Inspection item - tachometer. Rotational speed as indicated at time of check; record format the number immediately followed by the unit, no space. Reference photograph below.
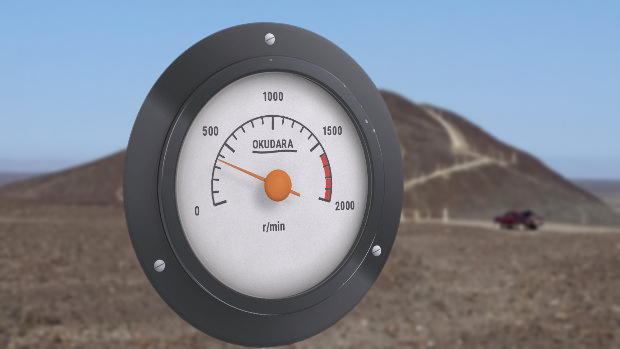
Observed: 350rpm
